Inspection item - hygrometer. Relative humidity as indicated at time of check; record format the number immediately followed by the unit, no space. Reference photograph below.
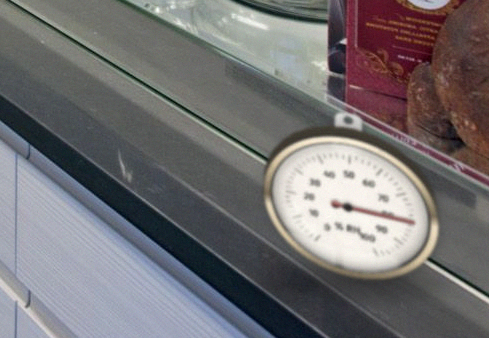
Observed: 80%
